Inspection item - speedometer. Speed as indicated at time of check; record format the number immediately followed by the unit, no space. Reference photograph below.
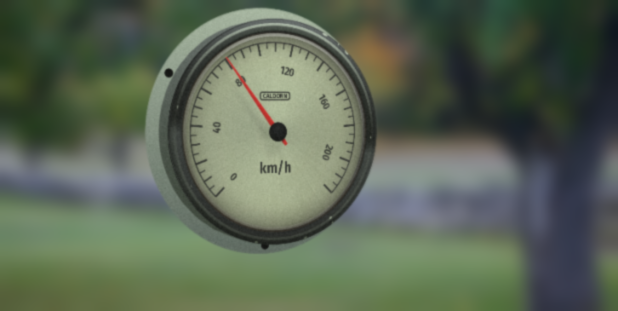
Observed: 80km/h
